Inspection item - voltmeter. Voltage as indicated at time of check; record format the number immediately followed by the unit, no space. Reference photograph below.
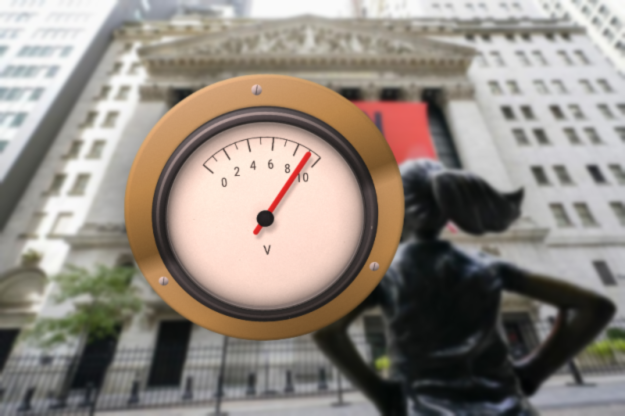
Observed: 9V
